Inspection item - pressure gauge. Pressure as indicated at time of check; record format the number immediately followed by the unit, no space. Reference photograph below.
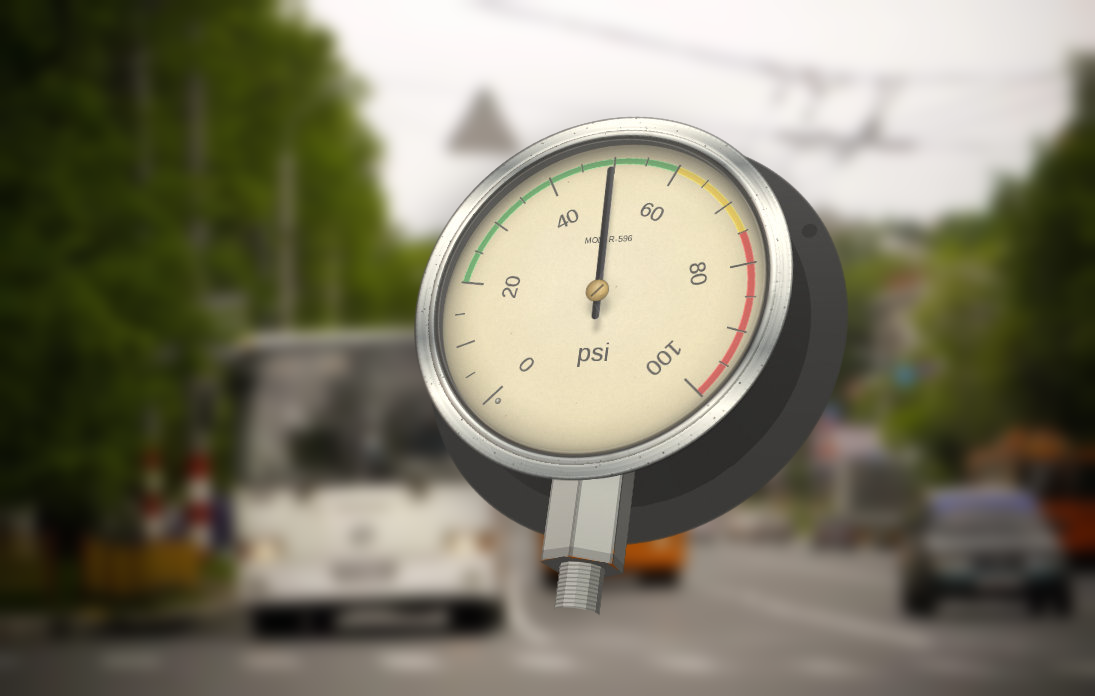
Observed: 50psi
